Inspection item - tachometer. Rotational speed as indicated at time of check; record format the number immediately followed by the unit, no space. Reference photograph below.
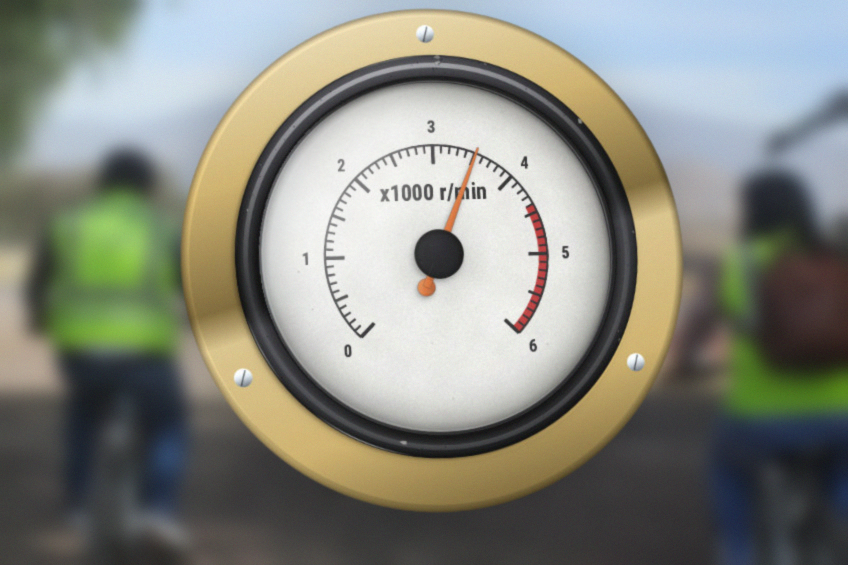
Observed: 3500rpm
